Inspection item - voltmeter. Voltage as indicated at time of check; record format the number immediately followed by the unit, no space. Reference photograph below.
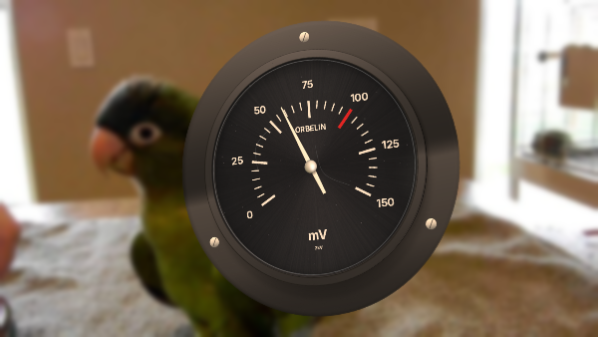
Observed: 60mV
